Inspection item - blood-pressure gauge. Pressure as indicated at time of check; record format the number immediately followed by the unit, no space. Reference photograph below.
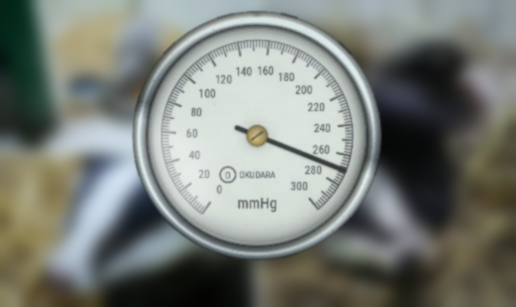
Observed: 270mmHg
